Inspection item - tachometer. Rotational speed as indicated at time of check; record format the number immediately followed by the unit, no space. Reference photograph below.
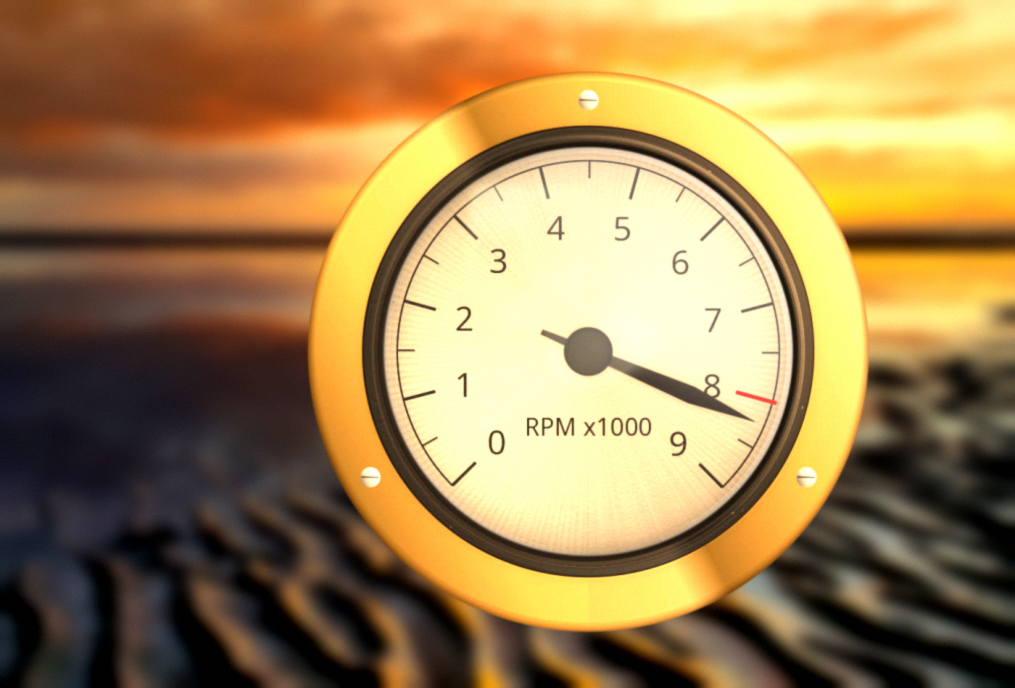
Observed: 8250rpm
